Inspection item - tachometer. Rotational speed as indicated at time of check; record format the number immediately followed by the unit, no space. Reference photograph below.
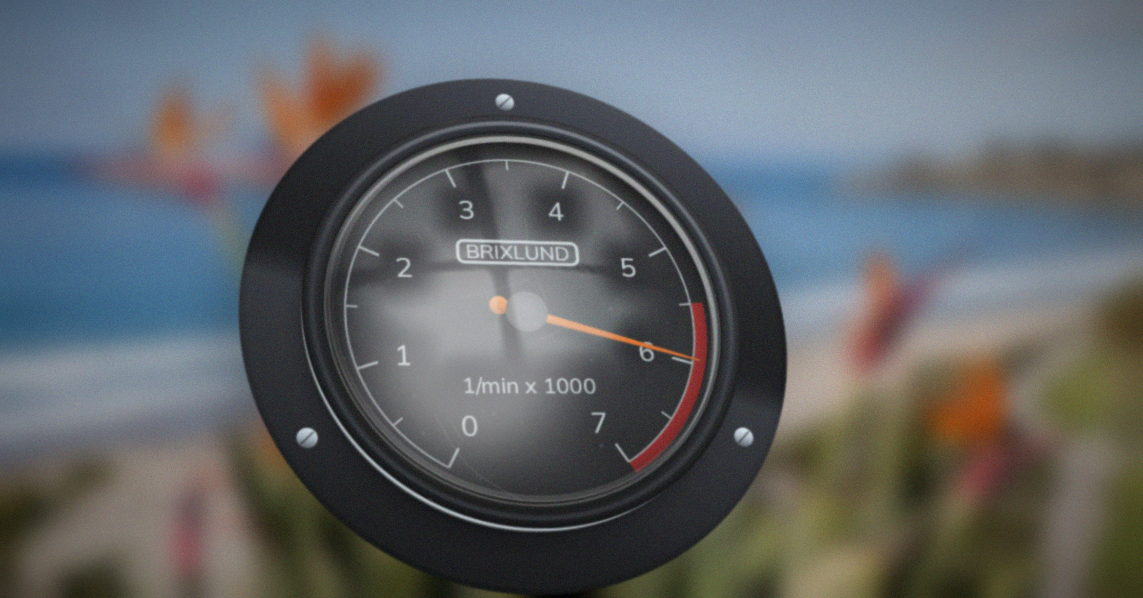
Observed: 6000rpm
